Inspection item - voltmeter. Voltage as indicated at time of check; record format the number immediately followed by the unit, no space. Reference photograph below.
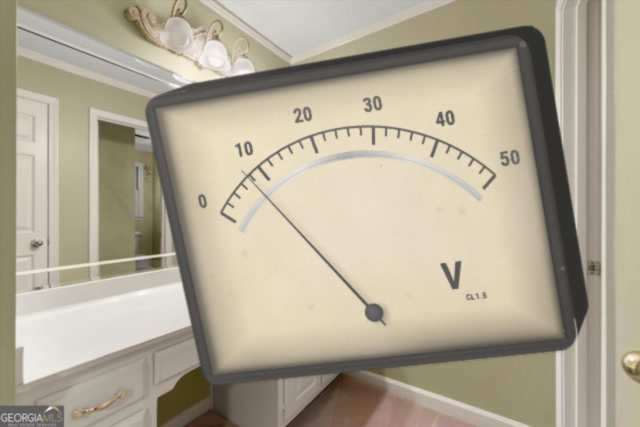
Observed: 8V
